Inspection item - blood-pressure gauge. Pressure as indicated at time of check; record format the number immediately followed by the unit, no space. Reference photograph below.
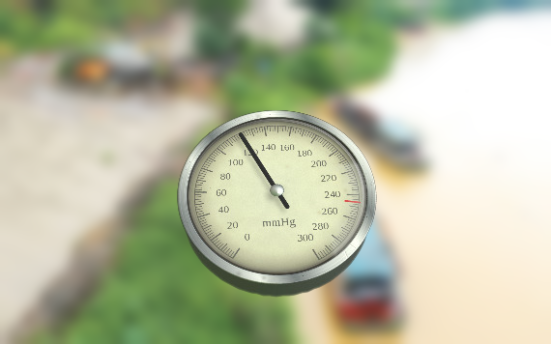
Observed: 120mmHg
